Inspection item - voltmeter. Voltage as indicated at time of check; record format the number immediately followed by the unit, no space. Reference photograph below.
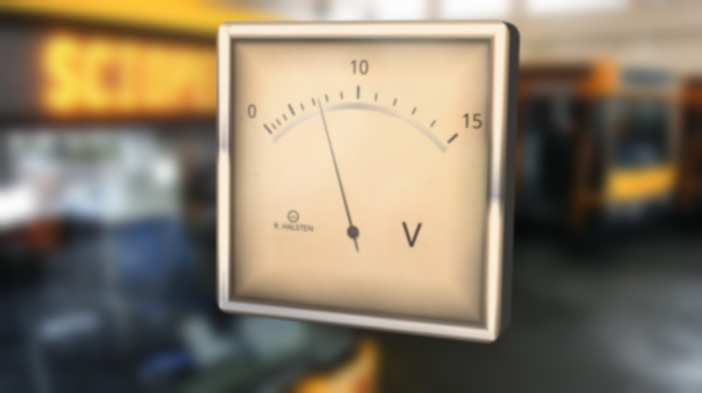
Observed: 7.5V
